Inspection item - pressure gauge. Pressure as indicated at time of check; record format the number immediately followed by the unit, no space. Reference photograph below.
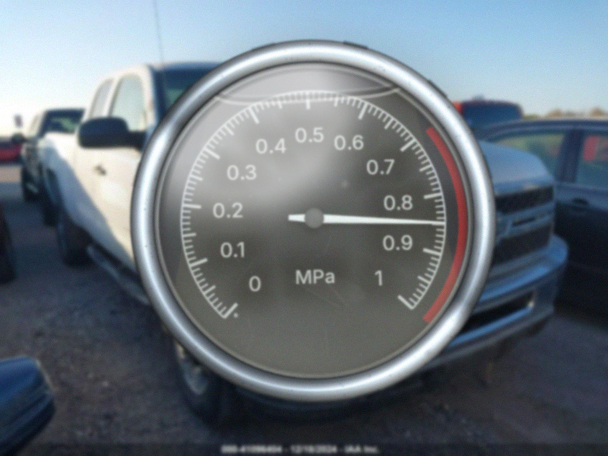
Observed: 0.85MPa
